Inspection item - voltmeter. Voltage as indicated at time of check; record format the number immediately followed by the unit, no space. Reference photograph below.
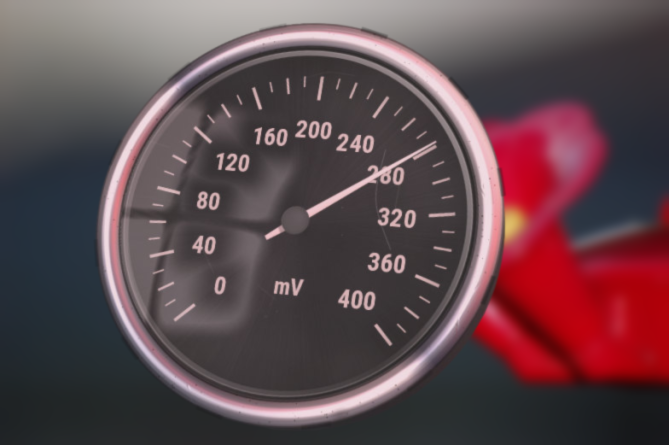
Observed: 280mV
